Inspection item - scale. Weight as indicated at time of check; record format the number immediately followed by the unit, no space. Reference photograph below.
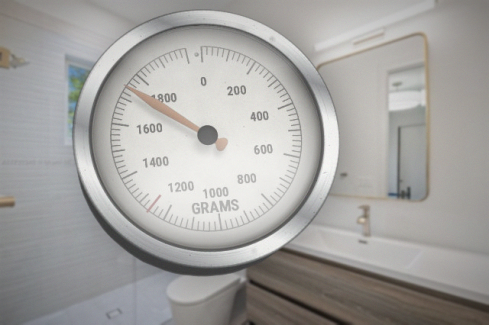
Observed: 1740g
